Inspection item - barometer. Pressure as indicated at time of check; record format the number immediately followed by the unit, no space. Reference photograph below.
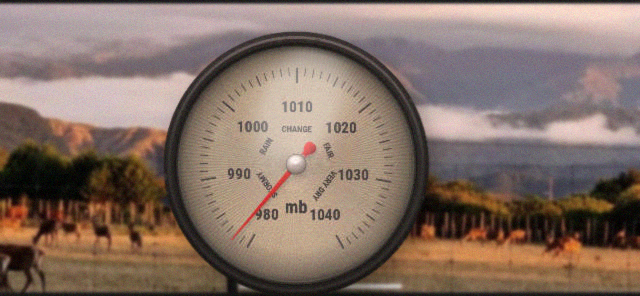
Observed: 982mbar
